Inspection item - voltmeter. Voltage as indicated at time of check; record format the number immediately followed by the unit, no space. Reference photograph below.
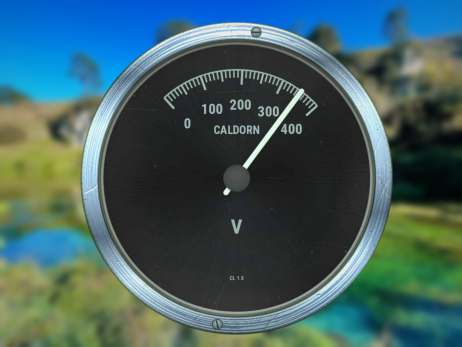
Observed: 350V
